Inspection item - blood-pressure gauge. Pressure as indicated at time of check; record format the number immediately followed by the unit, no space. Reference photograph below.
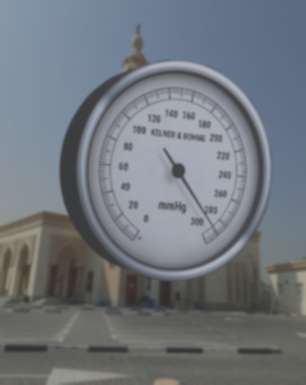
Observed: 290mmHg
